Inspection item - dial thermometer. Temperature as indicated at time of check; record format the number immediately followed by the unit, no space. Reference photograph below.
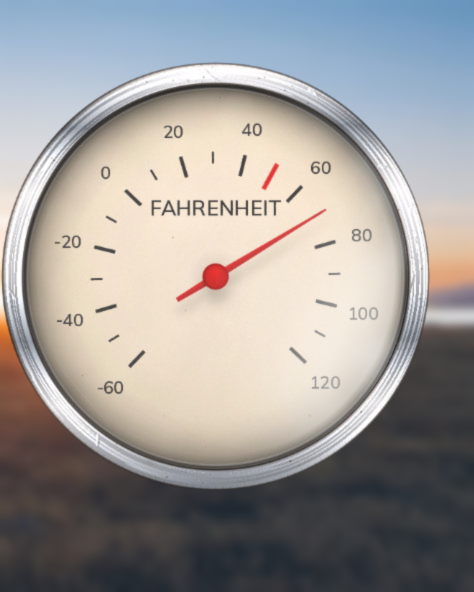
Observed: 70°F
